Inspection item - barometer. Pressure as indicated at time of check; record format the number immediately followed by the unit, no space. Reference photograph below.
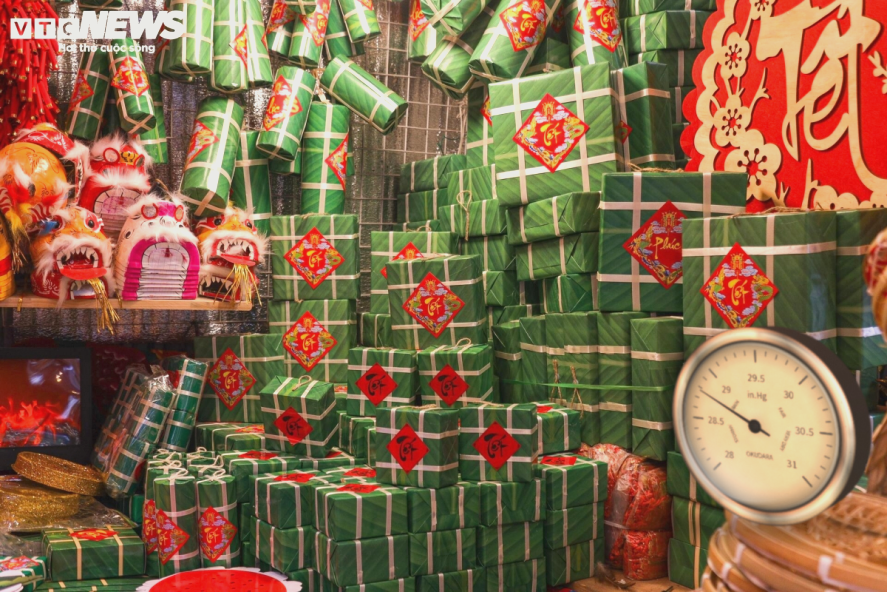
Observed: 28.8inHg
